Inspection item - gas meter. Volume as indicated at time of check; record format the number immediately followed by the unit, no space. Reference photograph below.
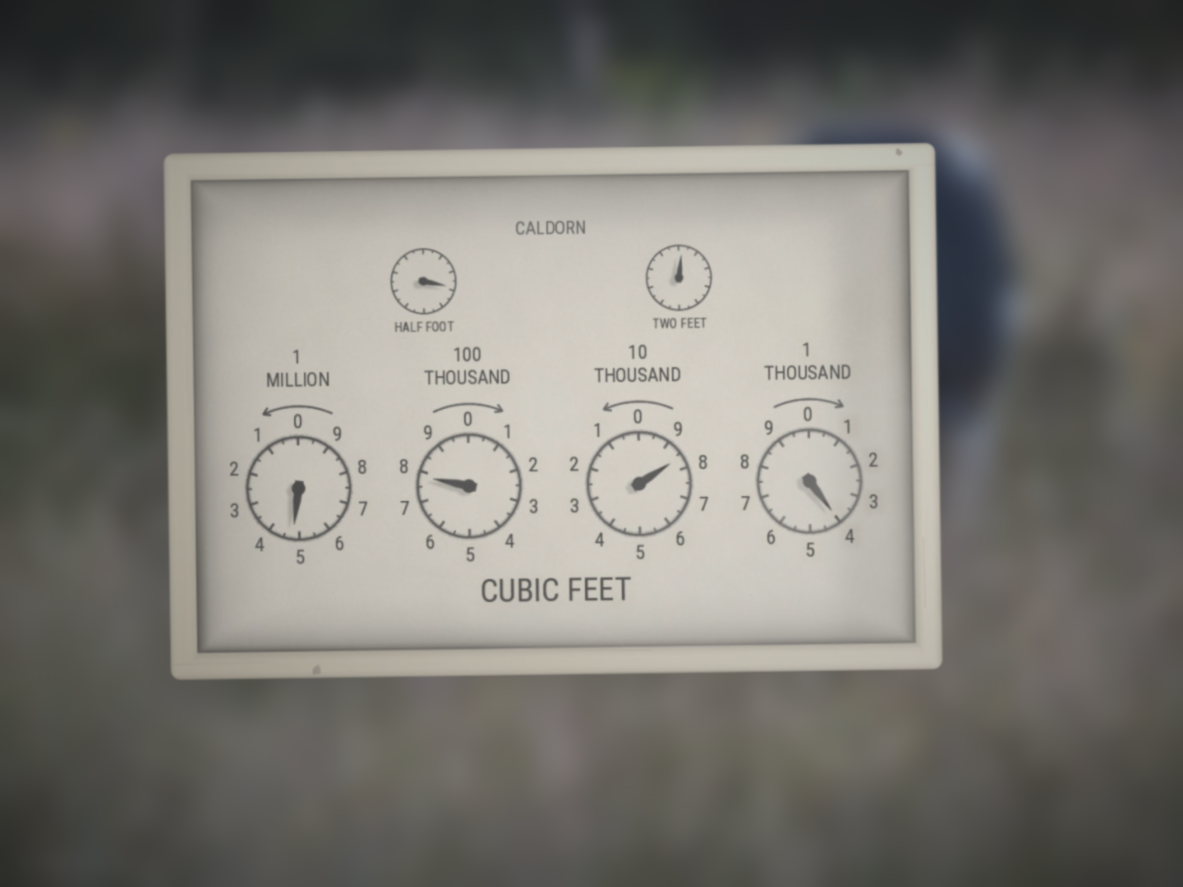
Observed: 478400ft³
